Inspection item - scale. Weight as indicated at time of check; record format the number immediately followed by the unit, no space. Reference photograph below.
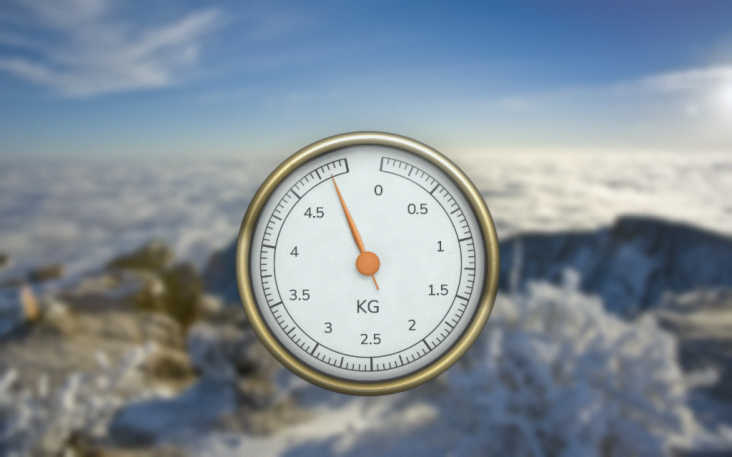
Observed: 4.85kg
